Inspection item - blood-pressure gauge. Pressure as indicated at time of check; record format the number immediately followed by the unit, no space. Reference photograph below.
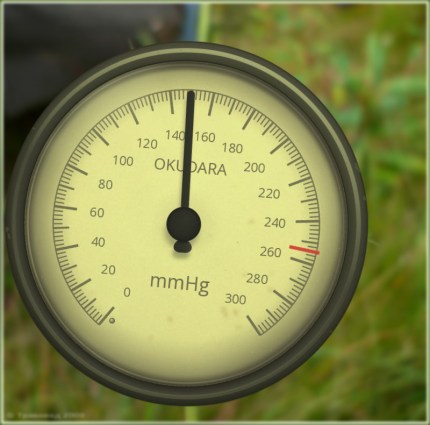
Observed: 150mmHg
